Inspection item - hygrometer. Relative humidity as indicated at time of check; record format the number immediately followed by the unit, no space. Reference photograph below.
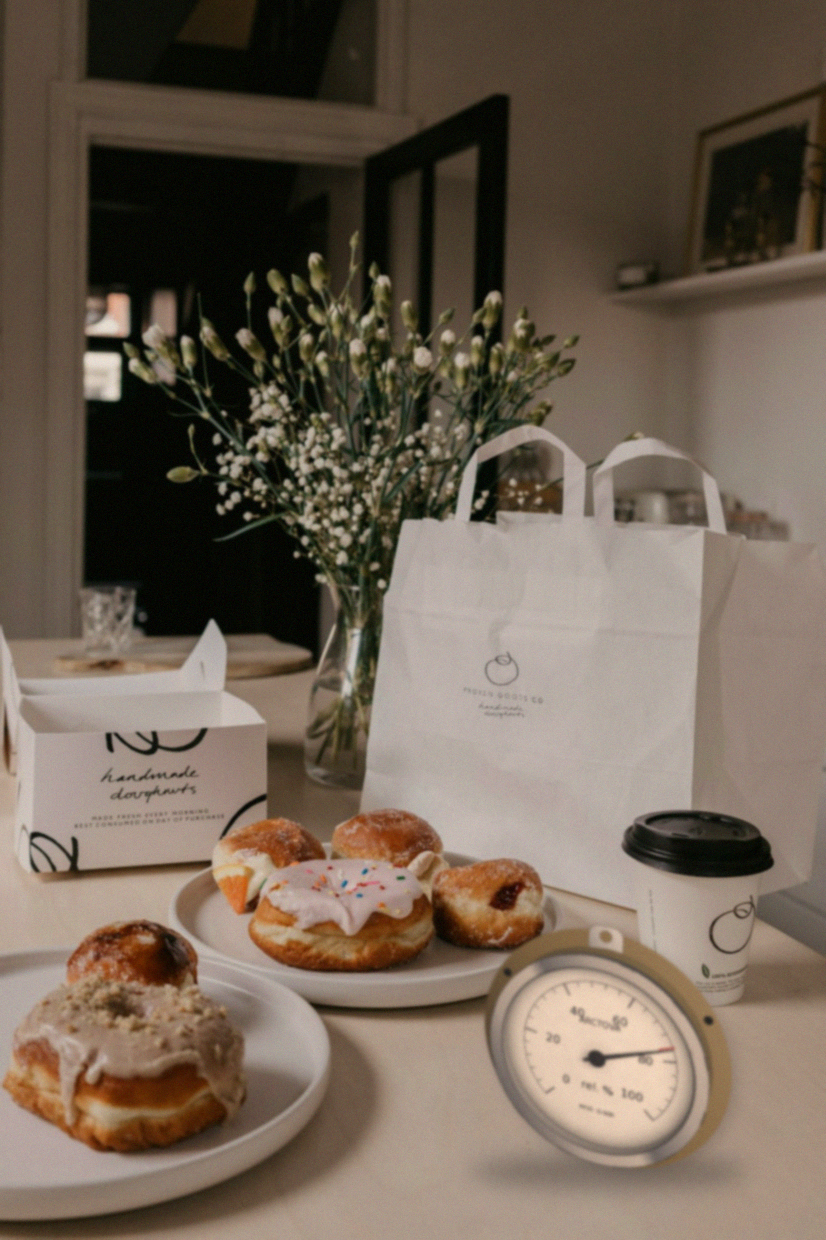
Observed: 76%
